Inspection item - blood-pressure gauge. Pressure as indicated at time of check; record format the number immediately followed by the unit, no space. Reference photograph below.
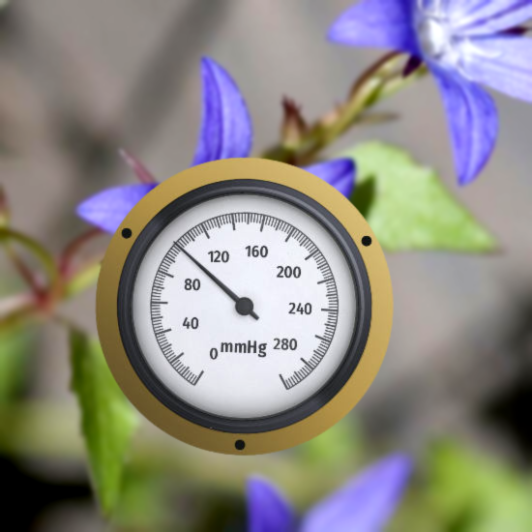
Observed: 100mmHg
